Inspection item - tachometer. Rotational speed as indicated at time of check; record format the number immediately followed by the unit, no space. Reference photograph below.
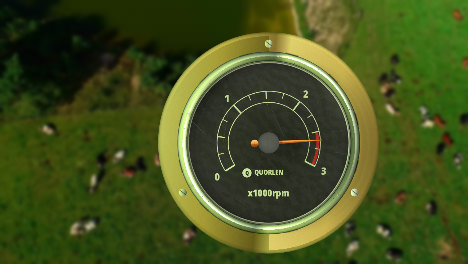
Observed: 2625rpm
